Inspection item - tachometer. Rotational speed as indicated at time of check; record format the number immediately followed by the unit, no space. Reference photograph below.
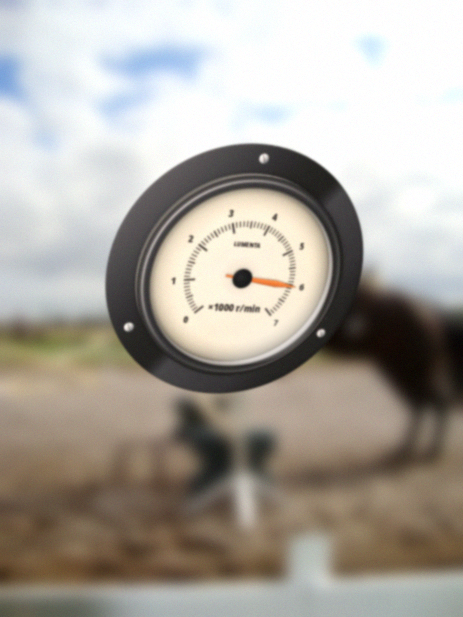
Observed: 6000rpm
